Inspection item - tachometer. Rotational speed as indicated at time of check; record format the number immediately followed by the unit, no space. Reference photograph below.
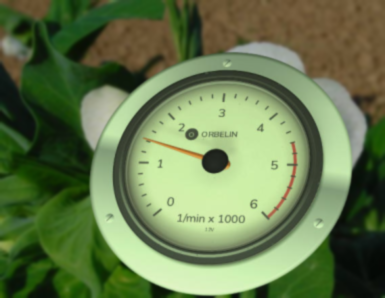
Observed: 1400rpm
